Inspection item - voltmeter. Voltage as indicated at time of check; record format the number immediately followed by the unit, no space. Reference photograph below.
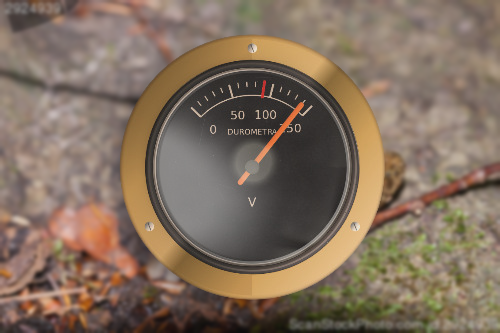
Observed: 140V
